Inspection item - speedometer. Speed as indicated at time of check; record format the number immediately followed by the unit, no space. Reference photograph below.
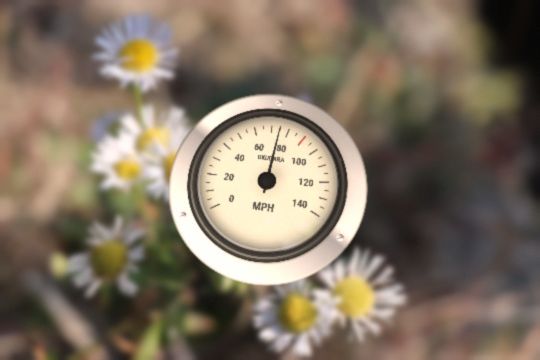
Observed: 75mph
